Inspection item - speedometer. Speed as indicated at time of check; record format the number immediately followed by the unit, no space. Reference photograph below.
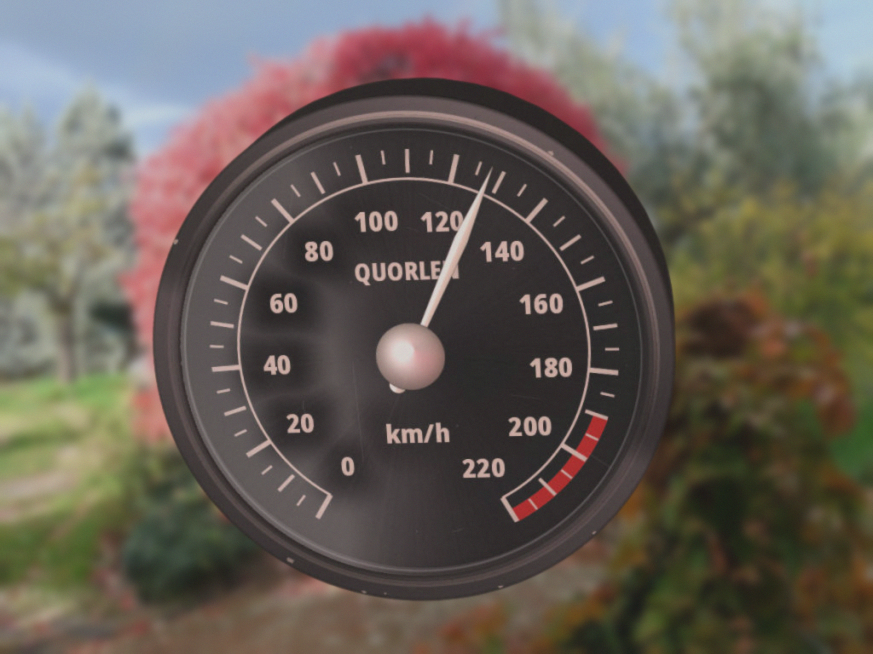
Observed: 127.5km/h
